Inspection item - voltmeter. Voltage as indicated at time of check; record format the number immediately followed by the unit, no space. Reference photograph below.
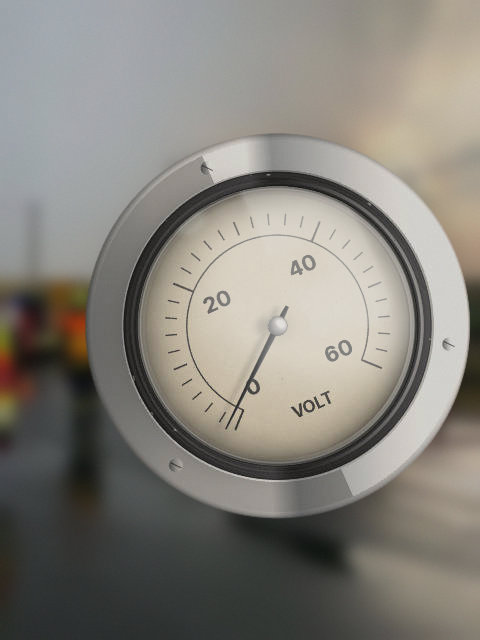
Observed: 1V
